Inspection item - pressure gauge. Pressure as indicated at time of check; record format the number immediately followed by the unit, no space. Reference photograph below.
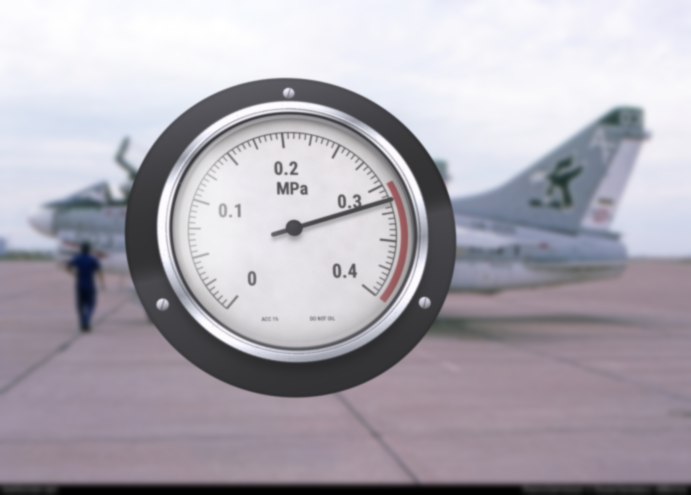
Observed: 0.315MPa
